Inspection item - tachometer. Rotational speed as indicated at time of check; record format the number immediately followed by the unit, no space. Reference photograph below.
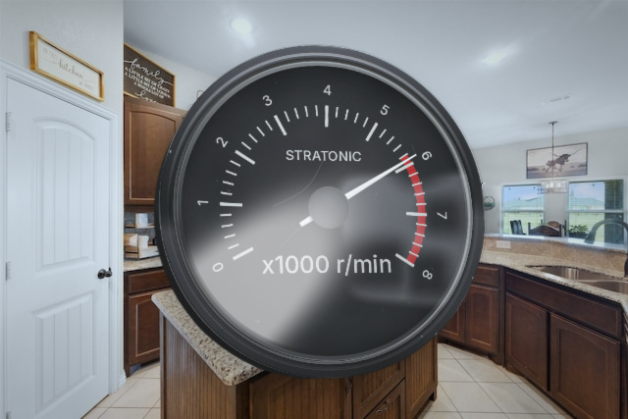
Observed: 5900rpm
